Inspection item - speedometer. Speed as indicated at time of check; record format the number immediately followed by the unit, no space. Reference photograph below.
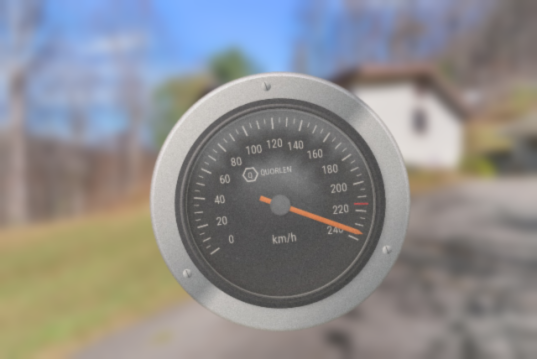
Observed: 235km/h
